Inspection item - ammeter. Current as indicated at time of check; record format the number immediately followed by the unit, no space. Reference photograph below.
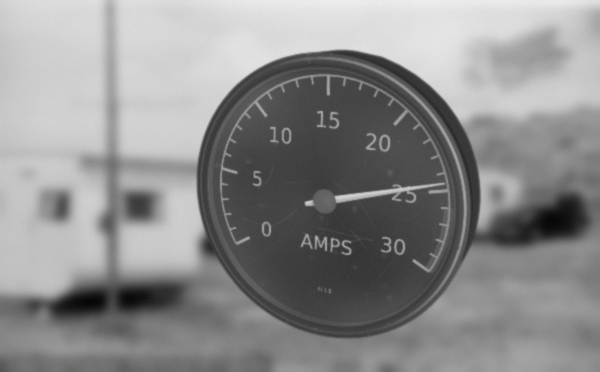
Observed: 24.5A
